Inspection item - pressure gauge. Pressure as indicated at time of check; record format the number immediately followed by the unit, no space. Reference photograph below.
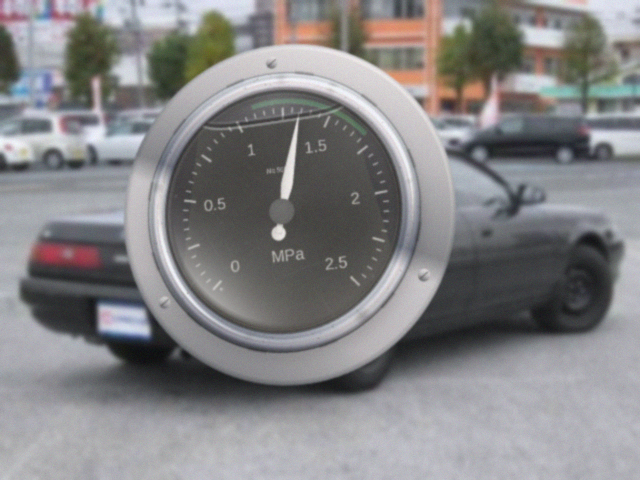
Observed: 1.35MPa
